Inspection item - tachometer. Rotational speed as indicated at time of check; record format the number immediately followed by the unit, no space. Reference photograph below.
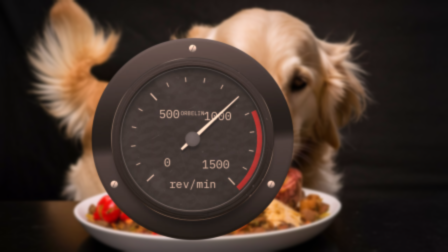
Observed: 1000rpm
